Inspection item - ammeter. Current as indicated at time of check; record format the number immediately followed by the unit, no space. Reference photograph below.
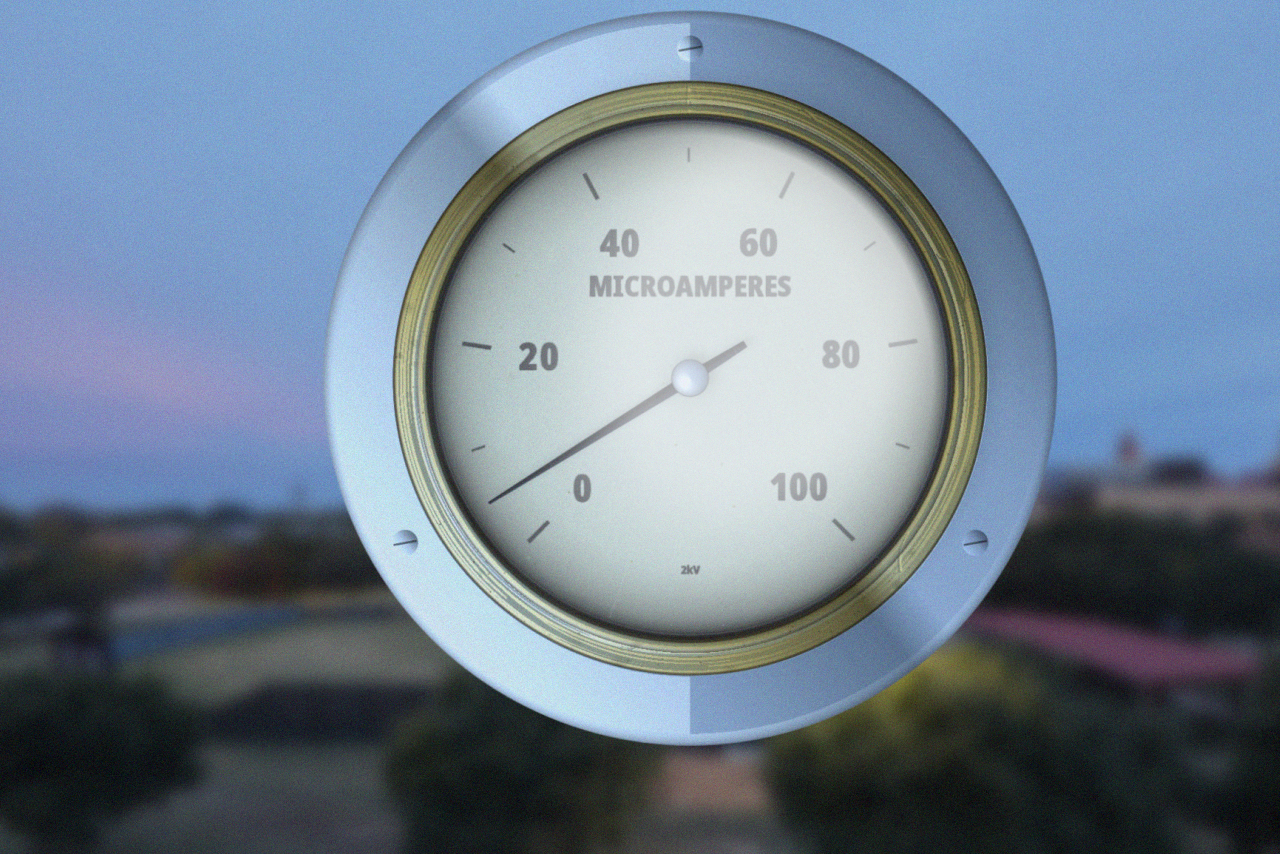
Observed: 5µA
